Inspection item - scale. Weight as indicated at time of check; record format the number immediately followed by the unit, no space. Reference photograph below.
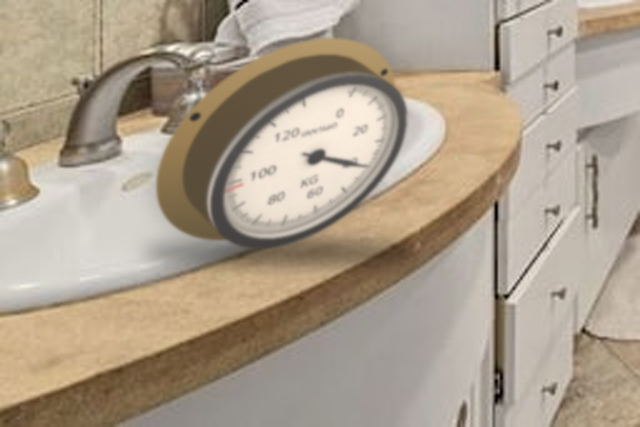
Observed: 40kg
